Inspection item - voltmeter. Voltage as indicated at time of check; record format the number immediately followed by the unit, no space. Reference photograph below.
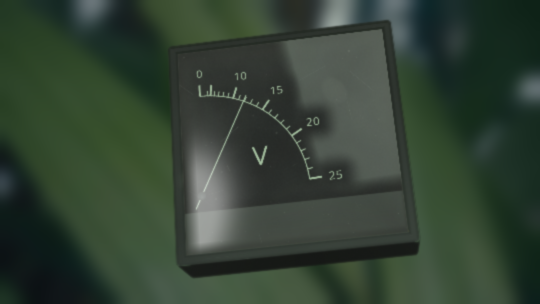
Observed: 12V
